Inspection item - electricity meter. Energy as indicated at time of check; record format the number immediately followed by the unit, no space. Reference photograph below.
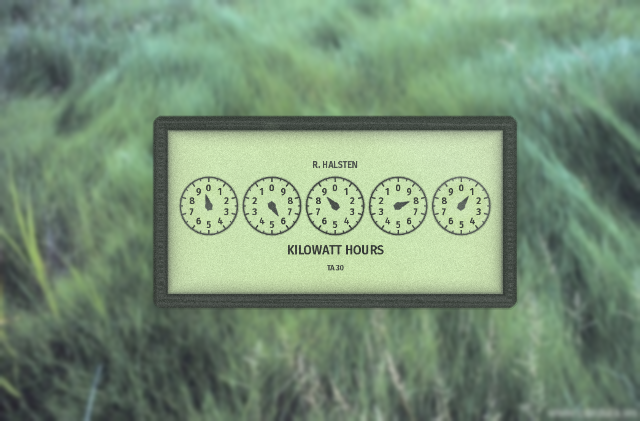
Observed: 95881kWh
